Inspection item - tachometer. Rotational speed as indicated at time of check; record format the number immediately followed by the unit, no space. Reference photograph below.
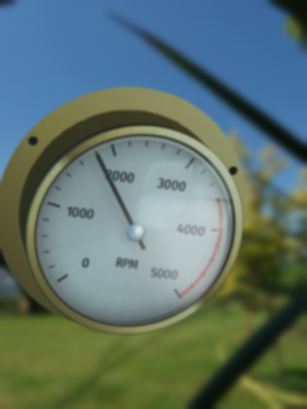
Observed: 1800rpm
